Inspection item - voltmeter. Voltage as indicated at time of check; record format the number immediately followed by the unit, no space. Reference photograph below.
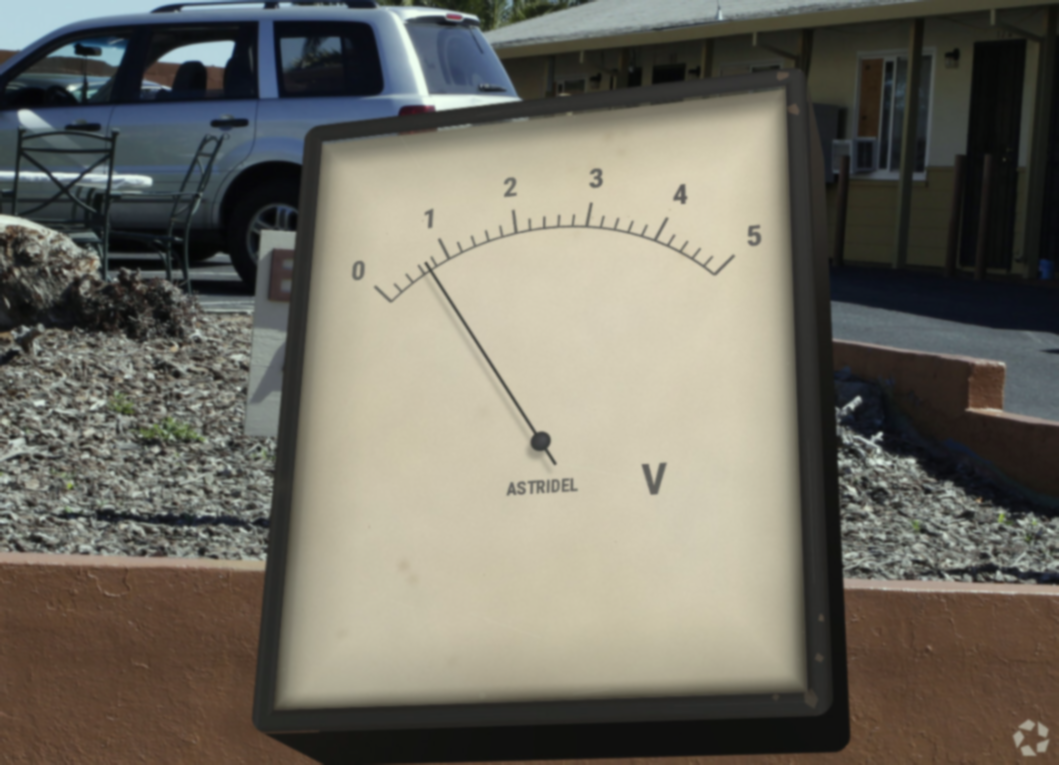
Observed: 0.7V
